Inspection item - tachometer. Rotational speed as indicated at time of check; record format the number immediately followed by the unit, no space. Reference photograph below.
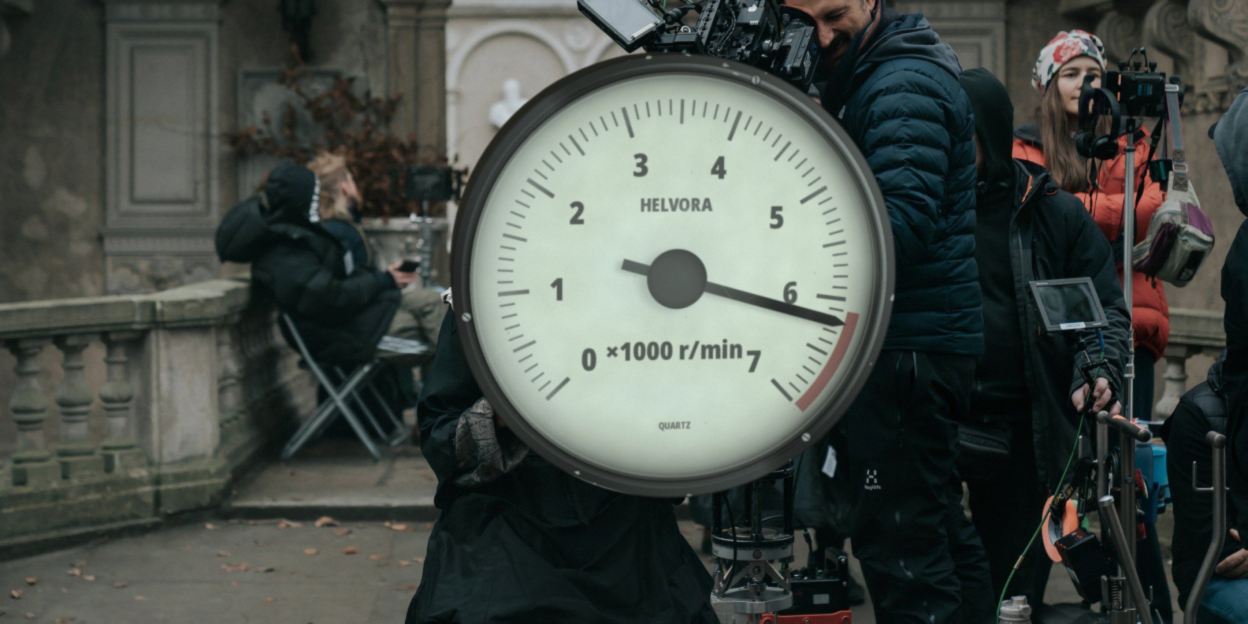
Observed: 6200rpm
